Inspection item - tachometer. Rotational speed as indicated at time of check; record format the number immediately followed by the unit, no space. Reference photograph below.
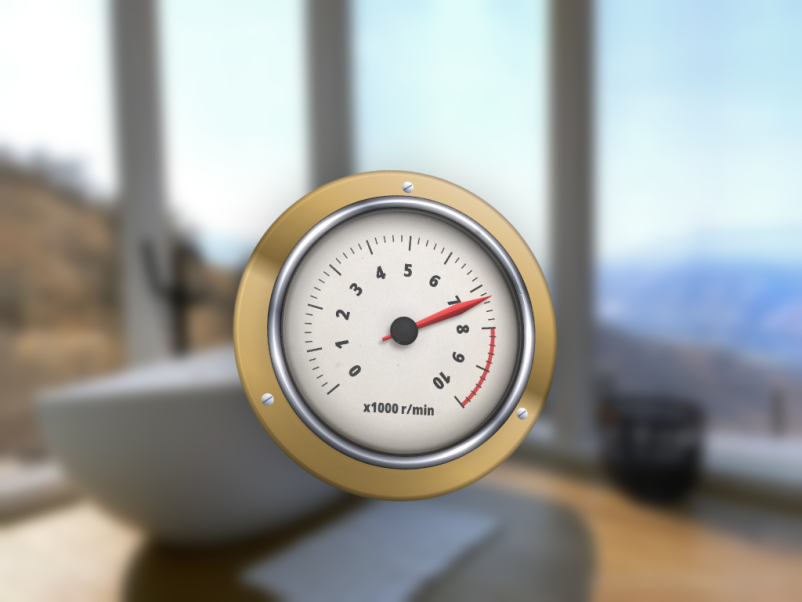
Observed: 7300rpm
